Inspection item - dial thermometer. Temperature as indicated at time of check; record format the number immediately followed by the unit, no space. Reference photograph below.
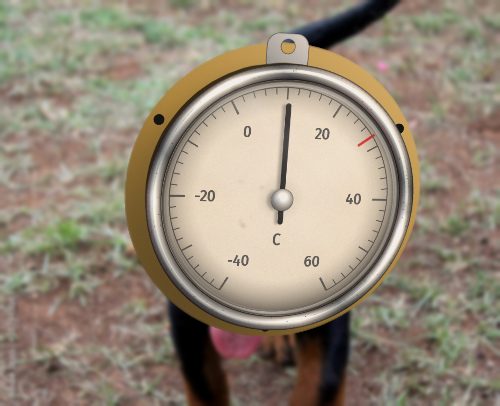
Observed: 10°C
